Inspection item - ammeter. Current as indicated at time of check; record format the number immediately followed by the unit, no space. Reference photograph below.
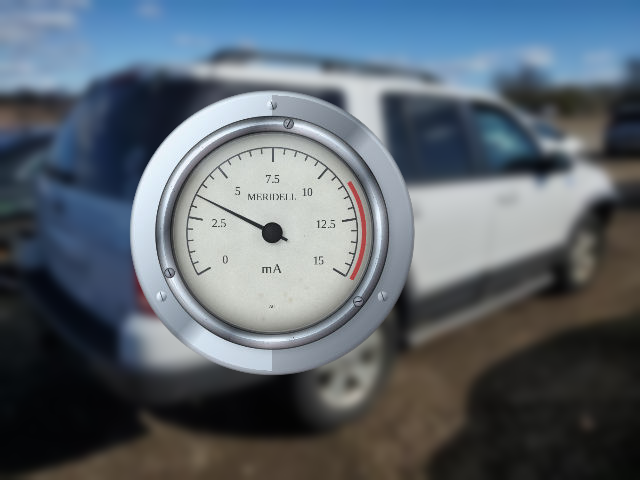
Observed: 3.5mA
